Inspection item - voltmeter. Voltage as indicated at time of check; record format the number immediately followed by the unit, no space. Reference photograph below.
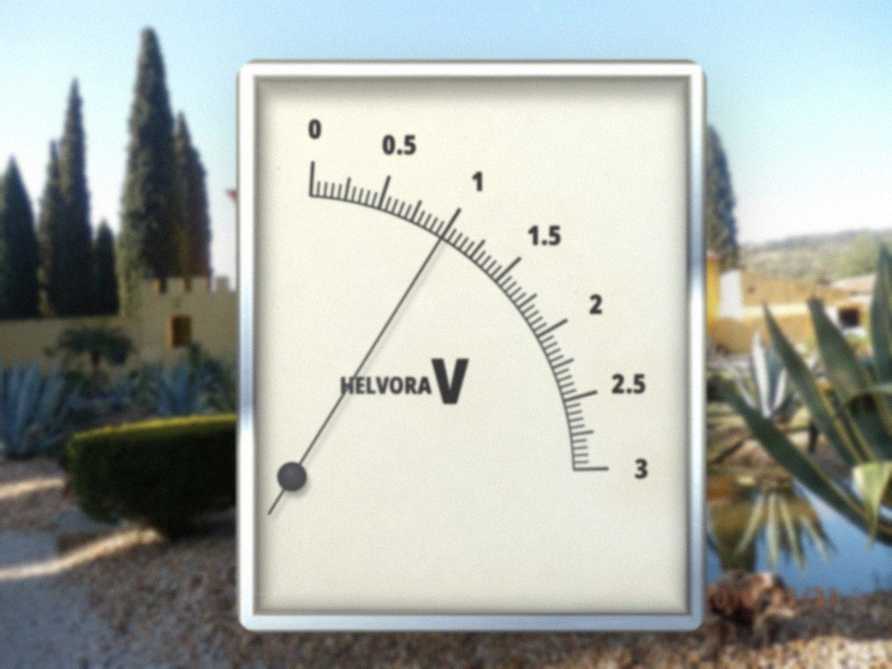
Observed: 1V
